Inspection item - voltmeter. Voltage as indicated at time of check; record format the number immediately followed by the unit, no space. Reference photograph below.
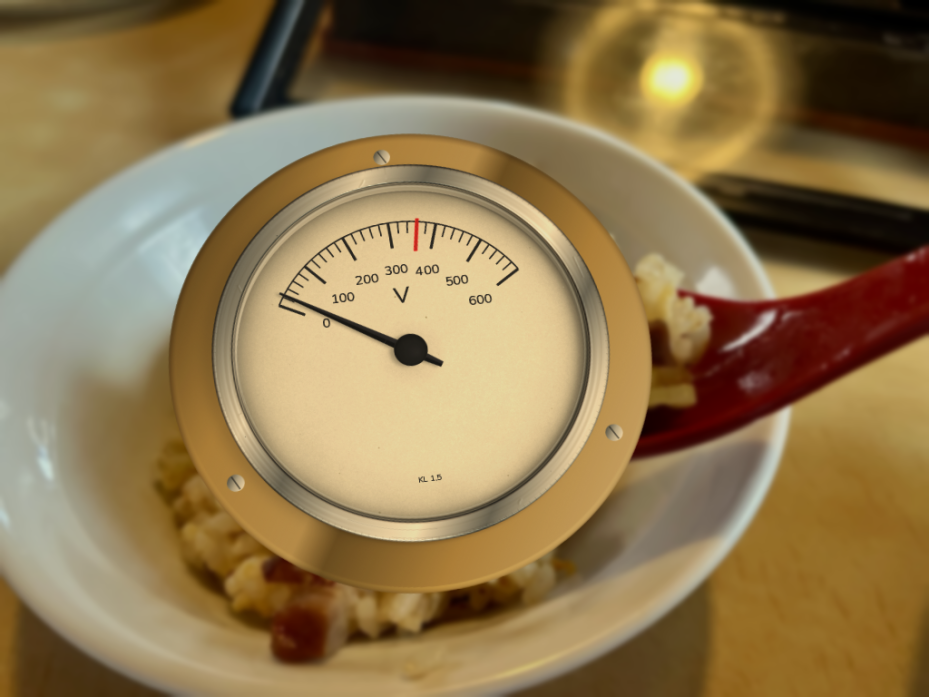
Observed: 20V
